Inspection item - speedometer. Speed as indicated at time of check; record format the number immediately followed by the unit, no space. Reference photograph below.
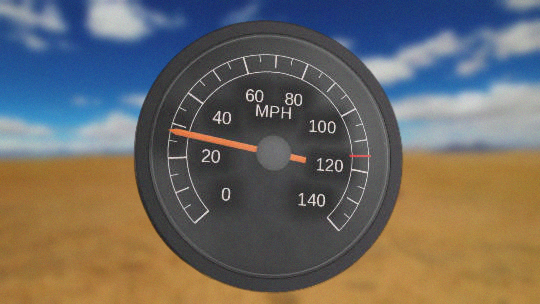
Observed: 27.5mph
